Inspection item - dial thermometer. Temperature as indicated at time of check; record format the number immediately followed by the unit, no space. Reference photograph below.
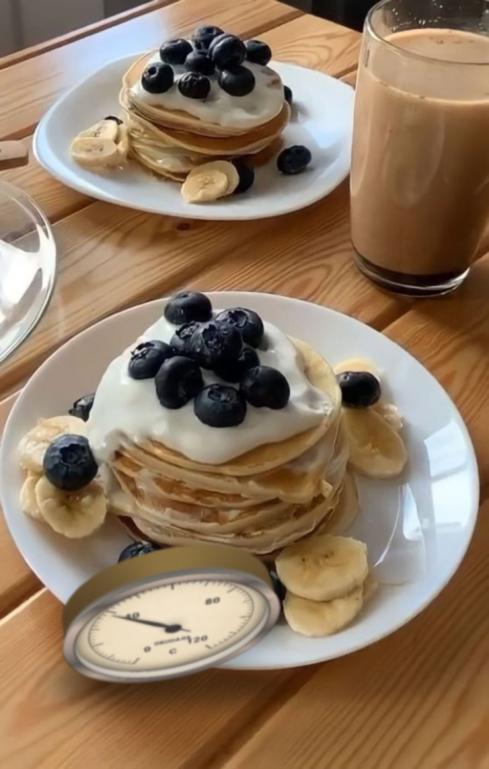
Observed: 40°C
